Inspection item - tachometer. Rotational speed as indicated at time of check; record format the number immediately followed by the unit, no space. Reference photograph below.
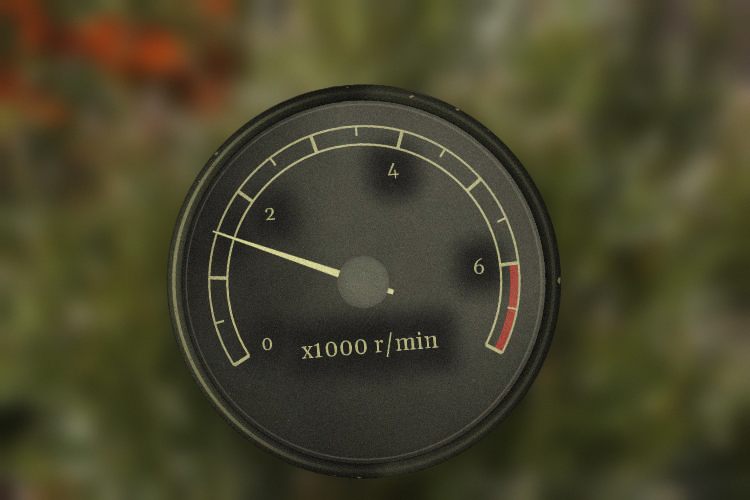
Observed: 1500rpm
